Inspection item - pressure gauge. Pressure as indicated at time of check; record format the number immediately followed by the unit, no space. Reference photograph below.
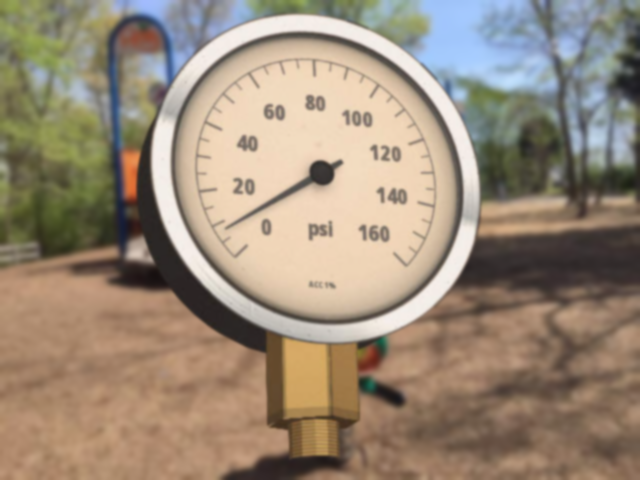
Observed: 7.5psi
